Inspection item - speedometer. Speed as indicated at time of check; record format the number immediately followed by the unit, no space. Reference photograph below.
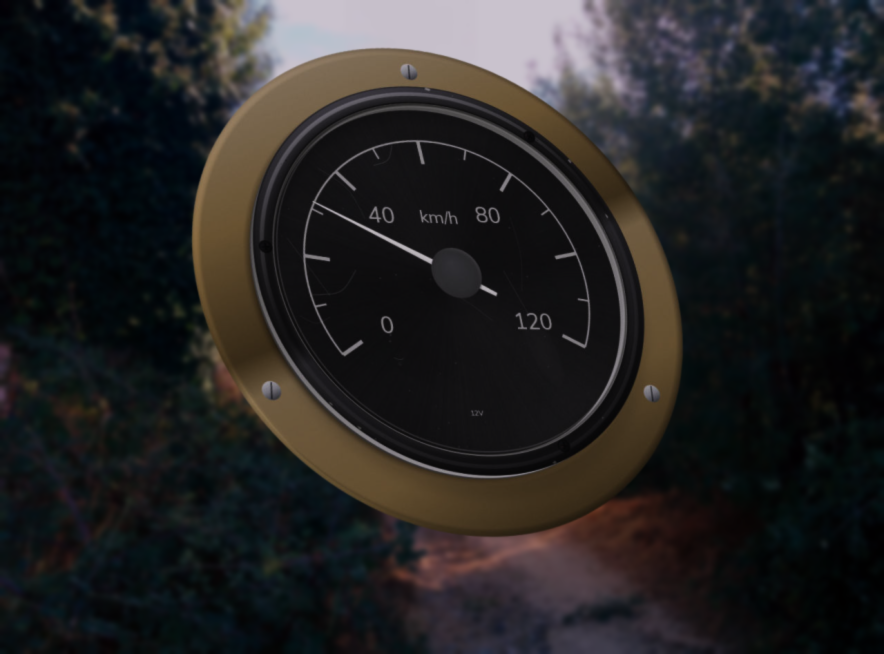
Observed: 30km/h
